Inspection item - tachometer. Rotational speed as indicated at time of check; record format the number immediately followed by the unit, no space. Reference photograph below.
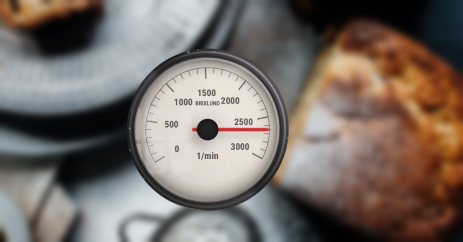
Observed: 2650rpm
